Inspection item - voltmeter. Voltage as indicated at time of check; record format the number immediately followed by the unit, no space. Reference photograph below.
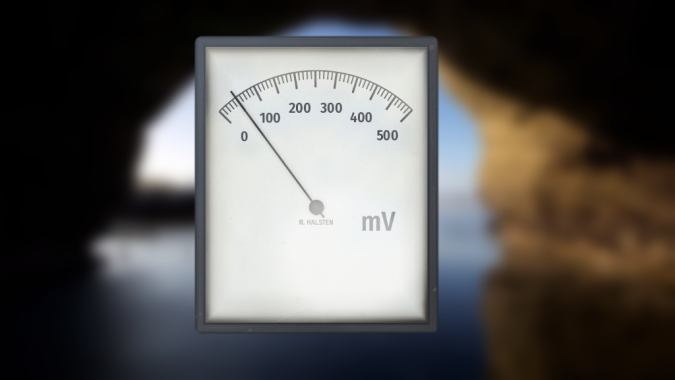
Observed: 50mV
